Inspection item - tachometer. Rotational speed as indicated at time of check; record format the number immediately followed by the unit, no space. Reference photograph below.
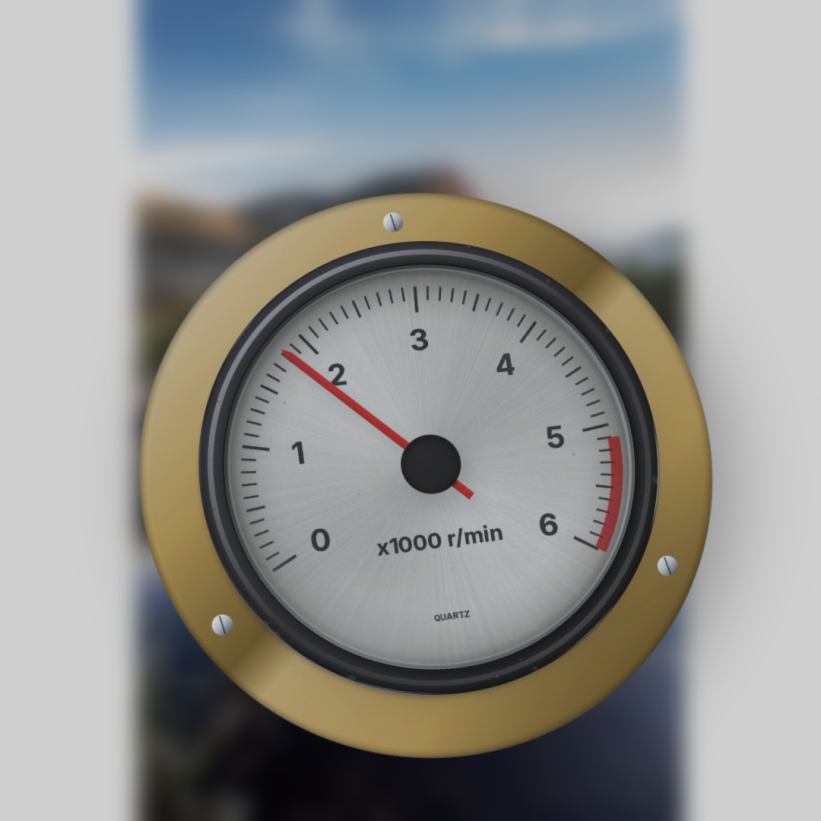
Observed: 1800rpm
